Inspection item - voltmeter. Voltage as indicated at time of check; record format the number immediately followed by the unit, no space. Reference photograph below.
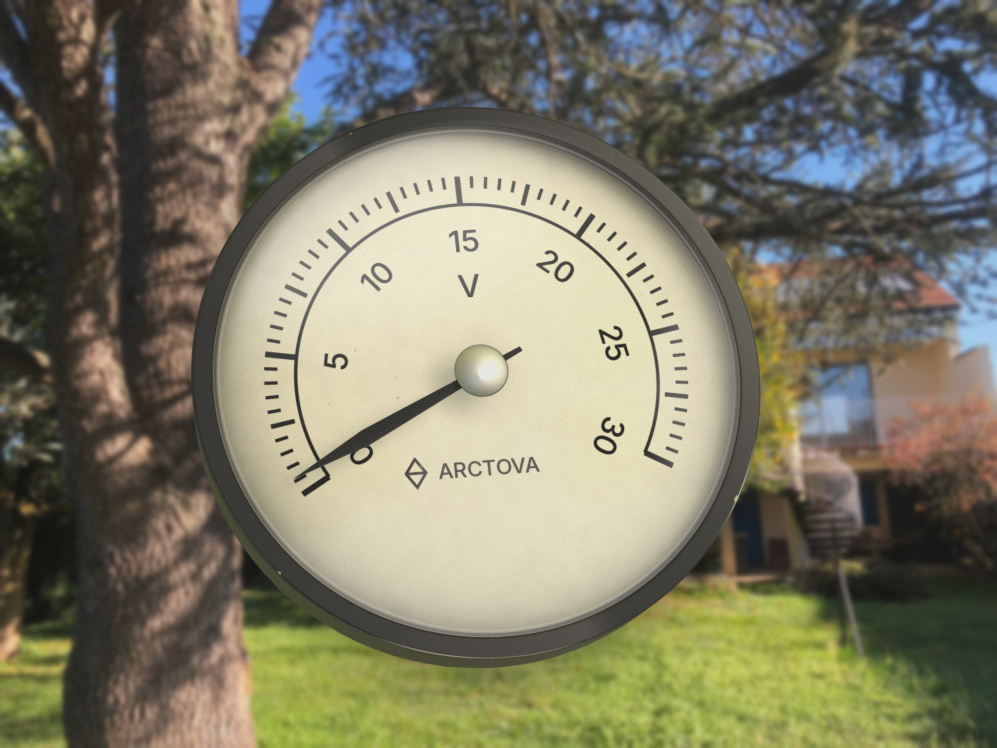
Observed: 0.5V
